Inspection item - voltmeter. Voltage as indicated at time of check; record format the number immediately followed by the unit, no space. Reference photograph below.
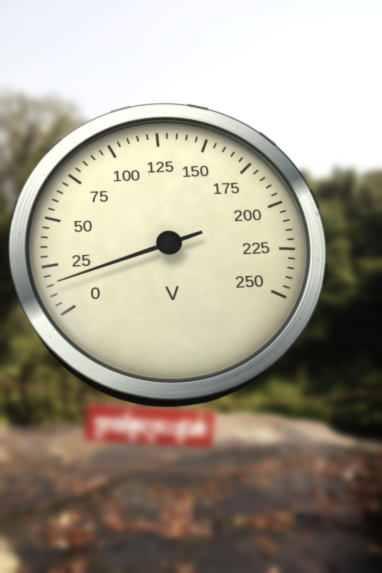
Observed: 15V
